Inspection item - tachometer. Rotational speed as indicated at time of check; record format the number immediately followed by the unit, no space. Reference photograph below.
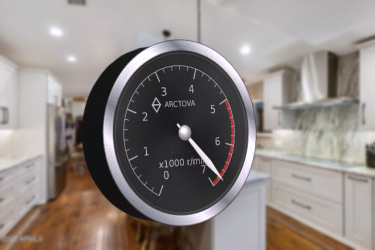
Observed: 6800rpm
